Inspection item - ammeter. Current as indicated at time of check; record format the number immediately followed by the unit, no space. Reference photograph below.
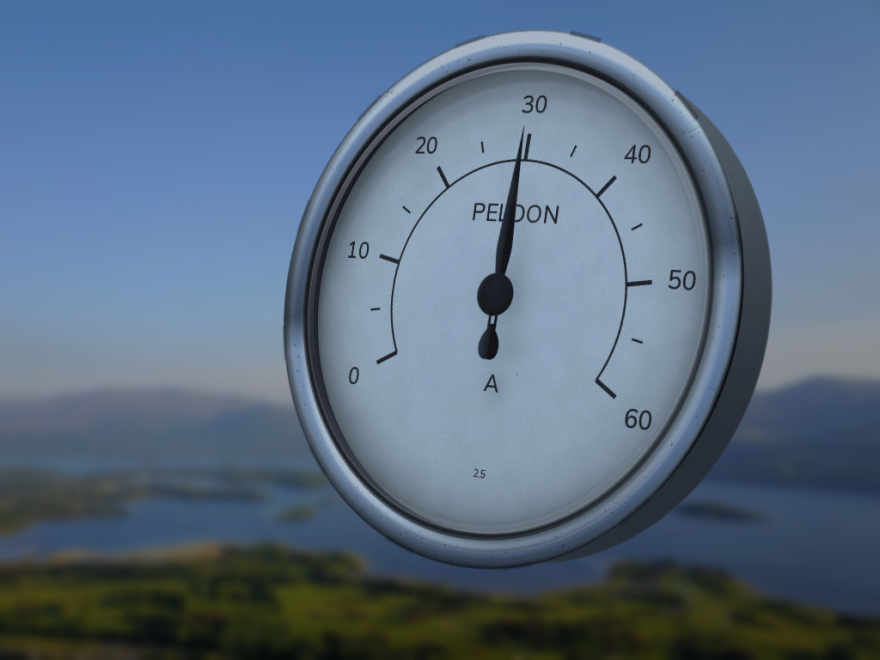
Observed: 30A
